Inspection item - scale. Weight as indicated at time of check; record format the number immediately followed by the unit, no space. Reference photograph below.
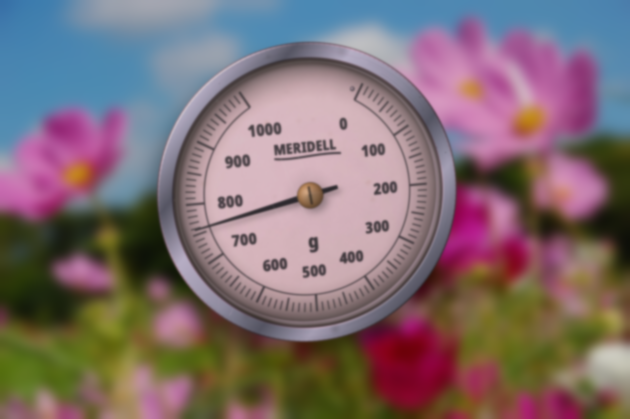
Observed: 760g
